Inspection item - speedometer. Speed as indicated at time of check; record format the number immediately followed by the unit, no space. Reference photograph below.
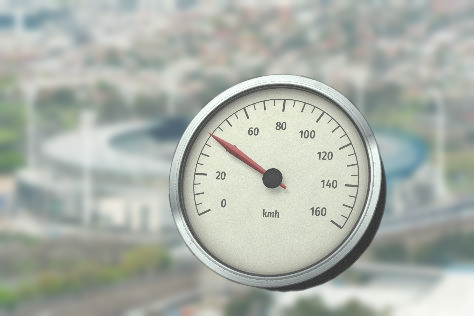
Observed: 40km/h
